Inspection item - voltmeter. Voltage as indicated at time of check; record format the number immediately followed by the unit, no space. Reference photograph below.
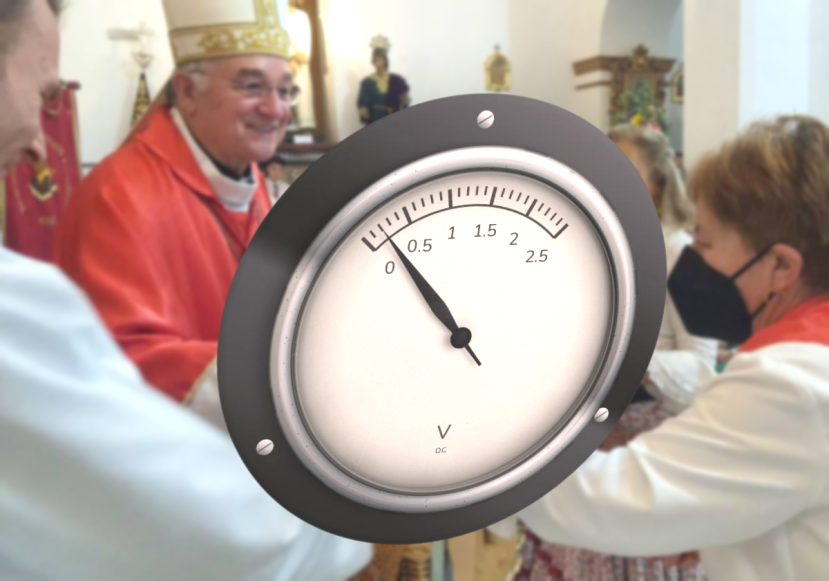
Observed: 0.2V
